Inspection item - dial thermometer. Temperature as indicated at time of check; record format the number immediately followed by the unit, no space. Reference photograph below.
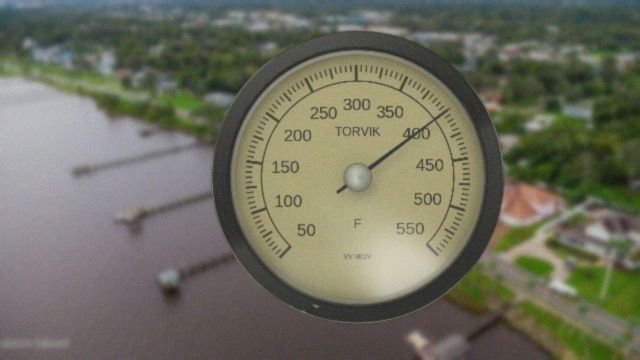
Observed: 400°F
